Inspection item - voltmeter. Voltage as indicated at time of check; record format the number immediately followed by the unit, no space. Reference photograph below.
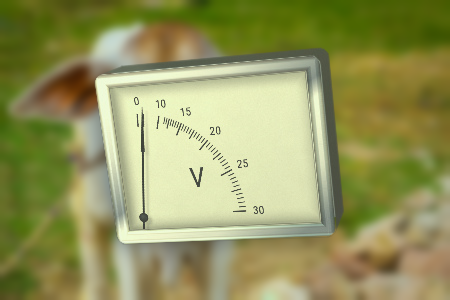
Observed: 5V
